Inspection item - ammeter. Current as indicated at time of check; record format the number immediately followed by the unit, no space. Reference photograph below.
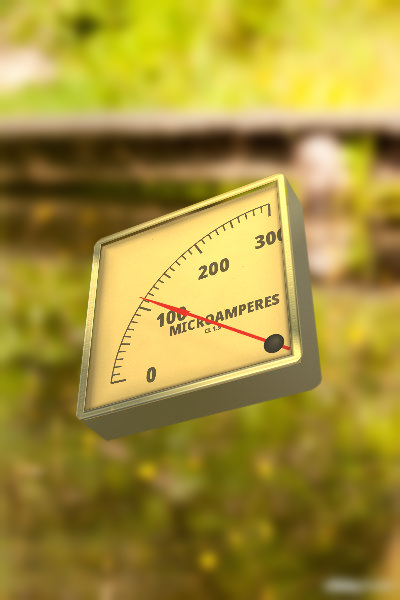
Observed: 110µA
